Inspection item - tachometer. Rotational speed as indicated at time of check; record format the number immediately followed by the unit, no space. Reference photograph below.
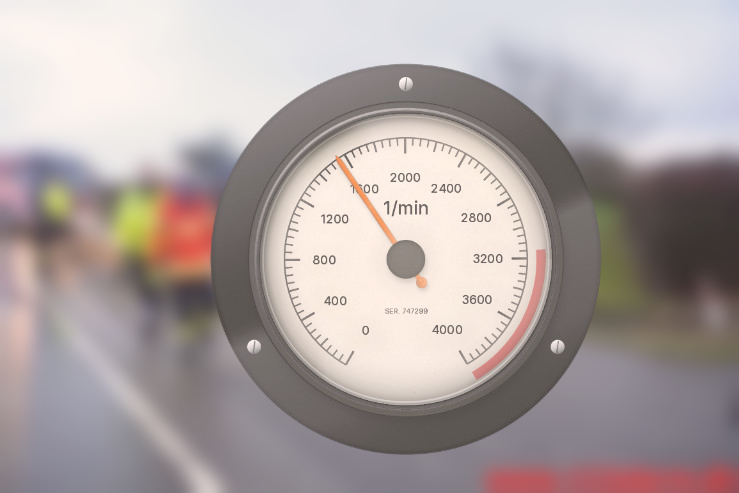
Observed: 1550rpm
